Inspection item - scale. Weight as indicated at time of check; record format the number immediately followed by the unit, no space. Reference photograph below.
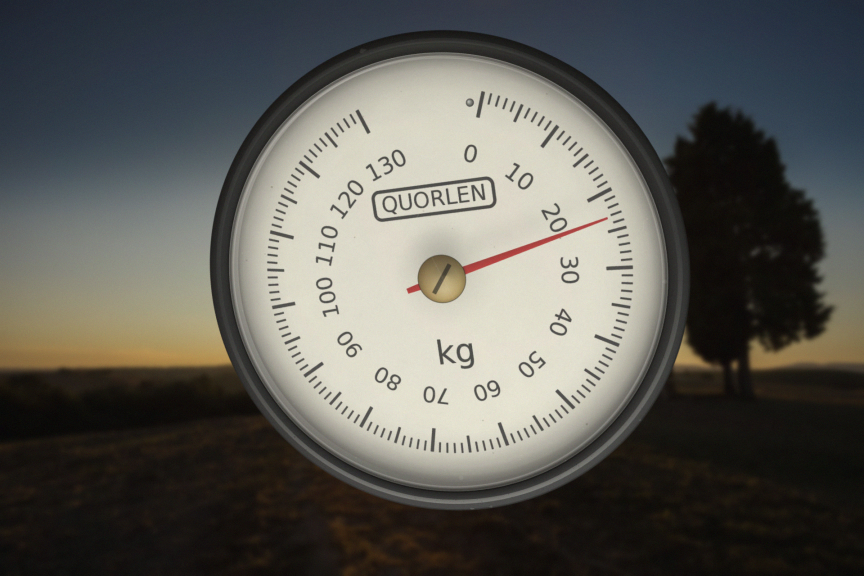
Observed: 23kg
